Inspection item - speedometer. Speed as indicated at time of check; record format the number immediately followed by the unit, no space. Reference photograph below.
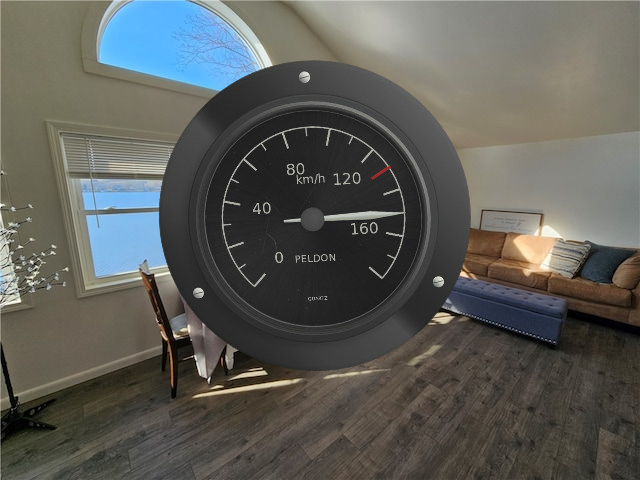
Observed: 150km/h
